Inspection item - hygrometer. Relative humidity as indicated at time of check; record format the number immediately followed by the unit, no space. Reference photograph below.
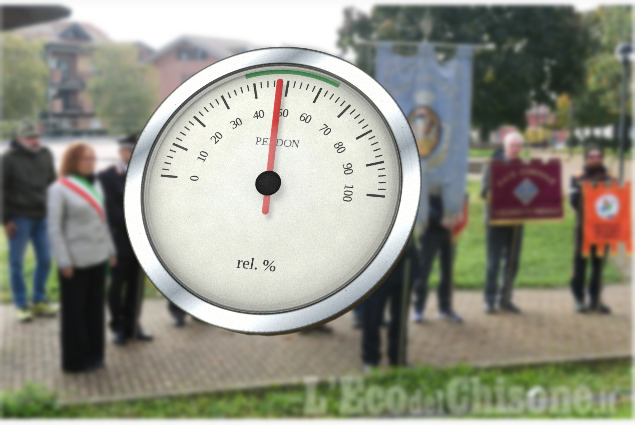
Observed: 48%
